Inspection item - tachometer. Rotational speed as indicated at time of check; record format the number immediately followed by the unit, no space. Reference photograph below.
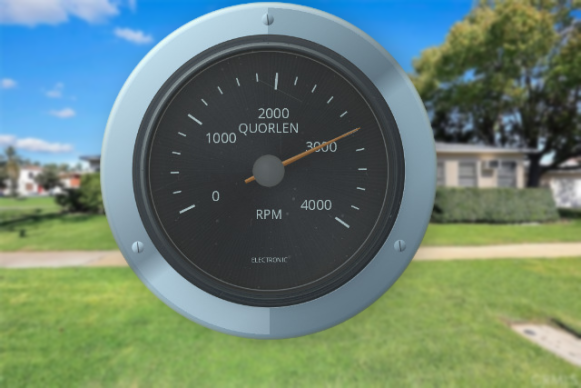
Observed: 3000rpm
